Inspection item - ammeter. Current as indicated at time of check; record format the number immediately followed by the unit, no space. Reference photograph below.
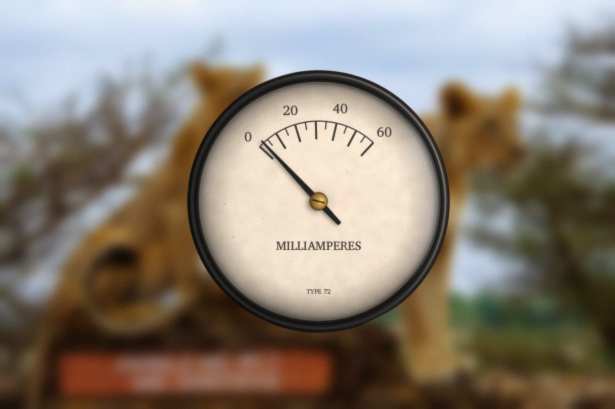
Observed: 2.5mA
